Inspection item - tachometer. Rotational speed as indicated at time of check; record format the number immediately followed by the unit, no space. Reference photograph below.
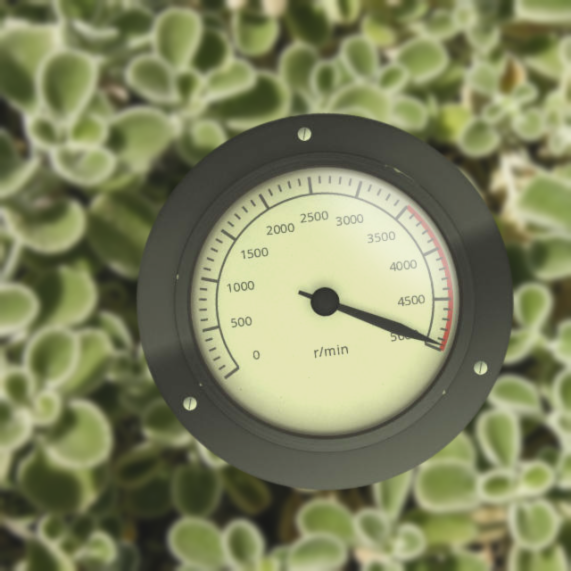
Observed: 4950rpm
